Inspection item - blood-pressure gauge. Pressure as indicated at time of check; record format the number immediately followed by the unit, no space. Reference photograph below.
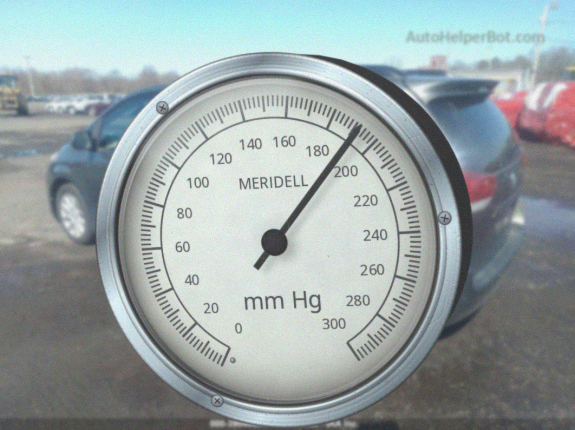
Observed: 192mmHg
